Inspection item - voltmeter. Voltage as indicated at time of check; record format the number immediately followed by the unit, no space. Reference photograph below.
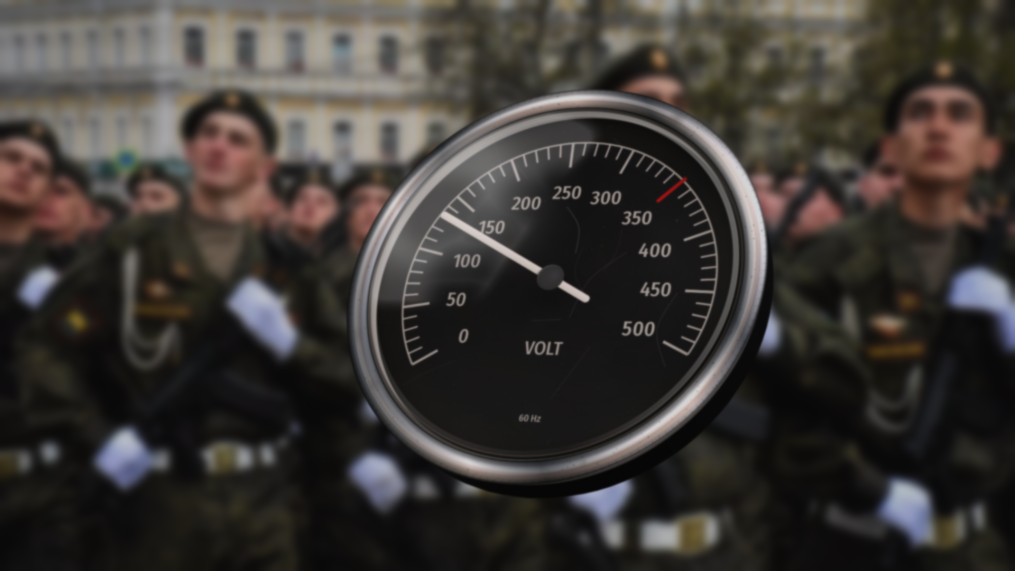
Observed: 130V
